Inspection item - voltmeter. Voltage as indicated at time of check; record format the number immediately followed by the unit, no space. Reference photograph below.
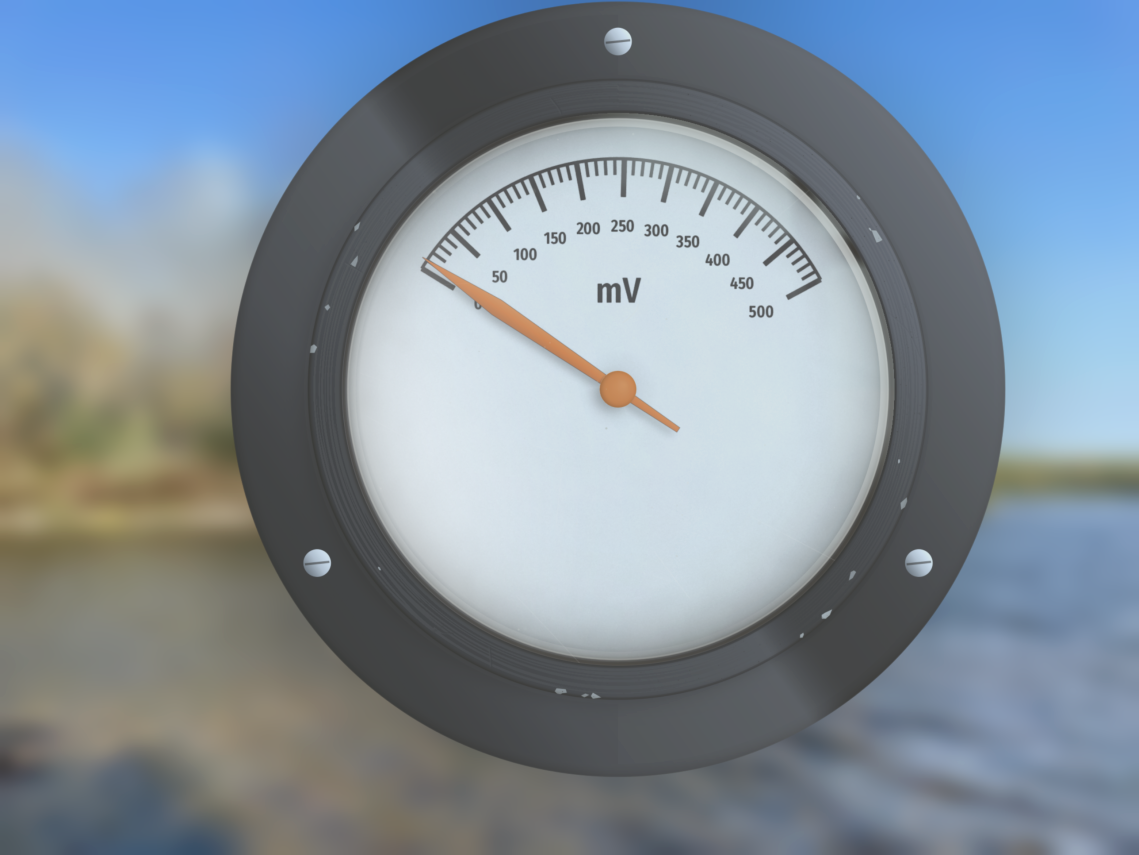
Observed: 10mV
